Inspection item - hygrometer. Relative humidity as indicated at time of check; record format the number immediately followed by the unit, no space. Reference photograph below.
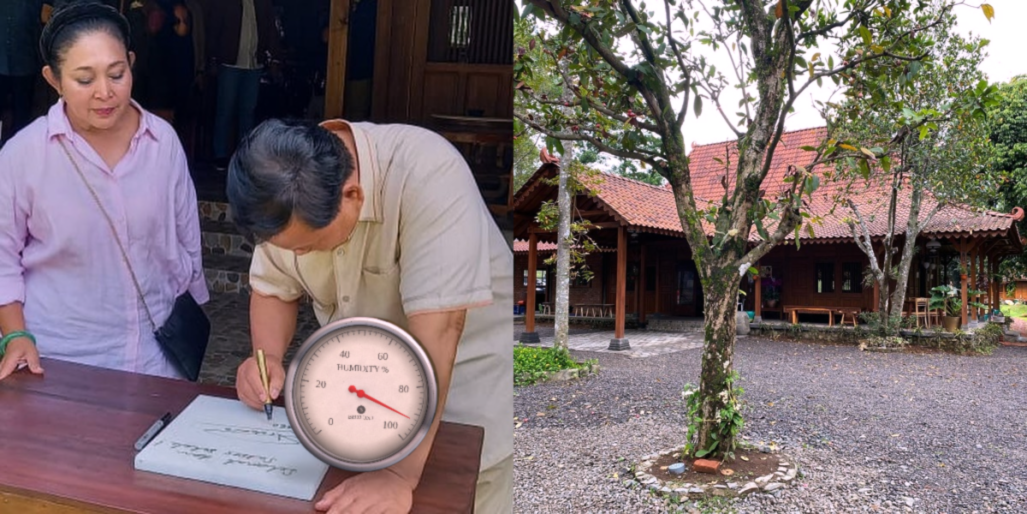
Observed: 92%
